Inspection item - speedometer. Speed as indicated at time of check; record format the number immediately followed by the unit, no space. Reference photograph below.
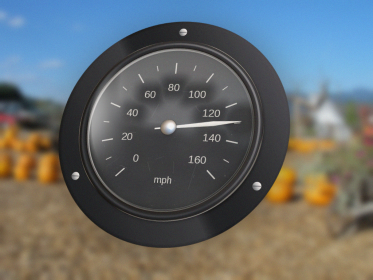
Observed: 130mph
